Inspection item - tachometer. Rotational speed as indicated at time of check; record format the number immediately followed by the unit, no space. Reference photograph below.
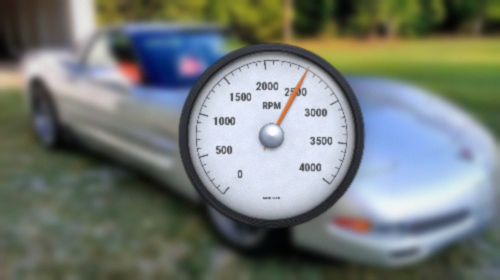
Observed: 2500rpm
